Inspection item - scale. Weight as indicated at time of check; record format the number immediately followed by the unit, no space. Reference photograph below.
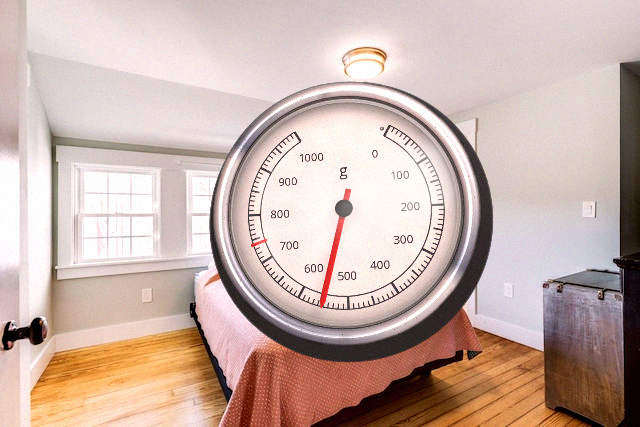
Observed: 550g
